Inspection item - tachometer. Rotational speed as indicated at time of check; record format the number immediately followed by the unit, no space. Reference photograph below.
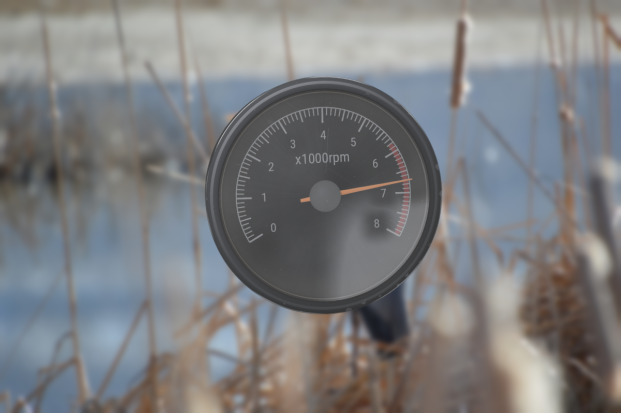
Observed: 6700rpm
